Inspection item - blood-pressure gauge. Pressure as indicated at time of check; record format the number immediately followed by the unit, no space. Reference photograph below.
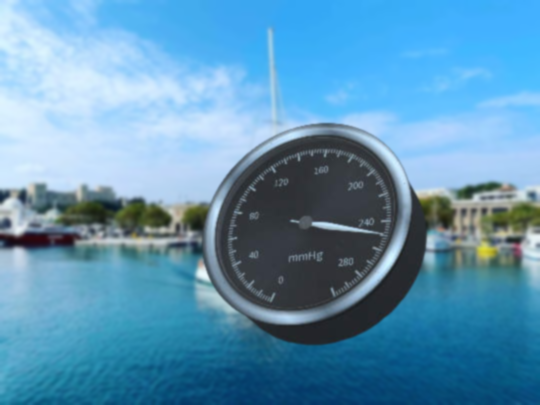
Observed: 250mmHg
